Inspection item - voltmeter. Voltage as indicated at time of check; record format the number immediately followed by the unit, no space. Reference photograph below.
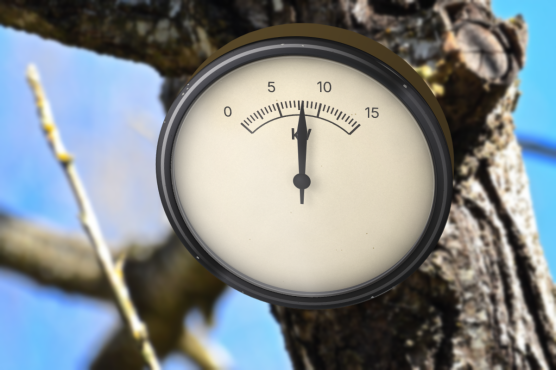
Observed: 8kV
